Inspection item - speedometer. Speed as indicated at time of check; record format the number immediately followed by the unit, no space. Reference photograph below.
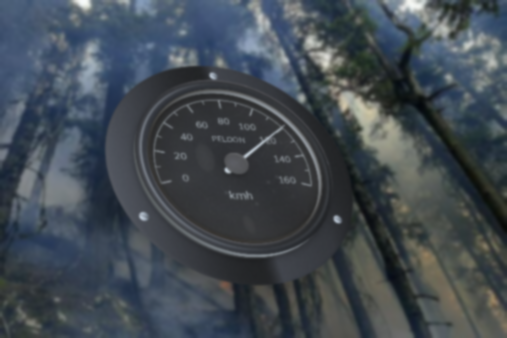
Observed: 120km/h
